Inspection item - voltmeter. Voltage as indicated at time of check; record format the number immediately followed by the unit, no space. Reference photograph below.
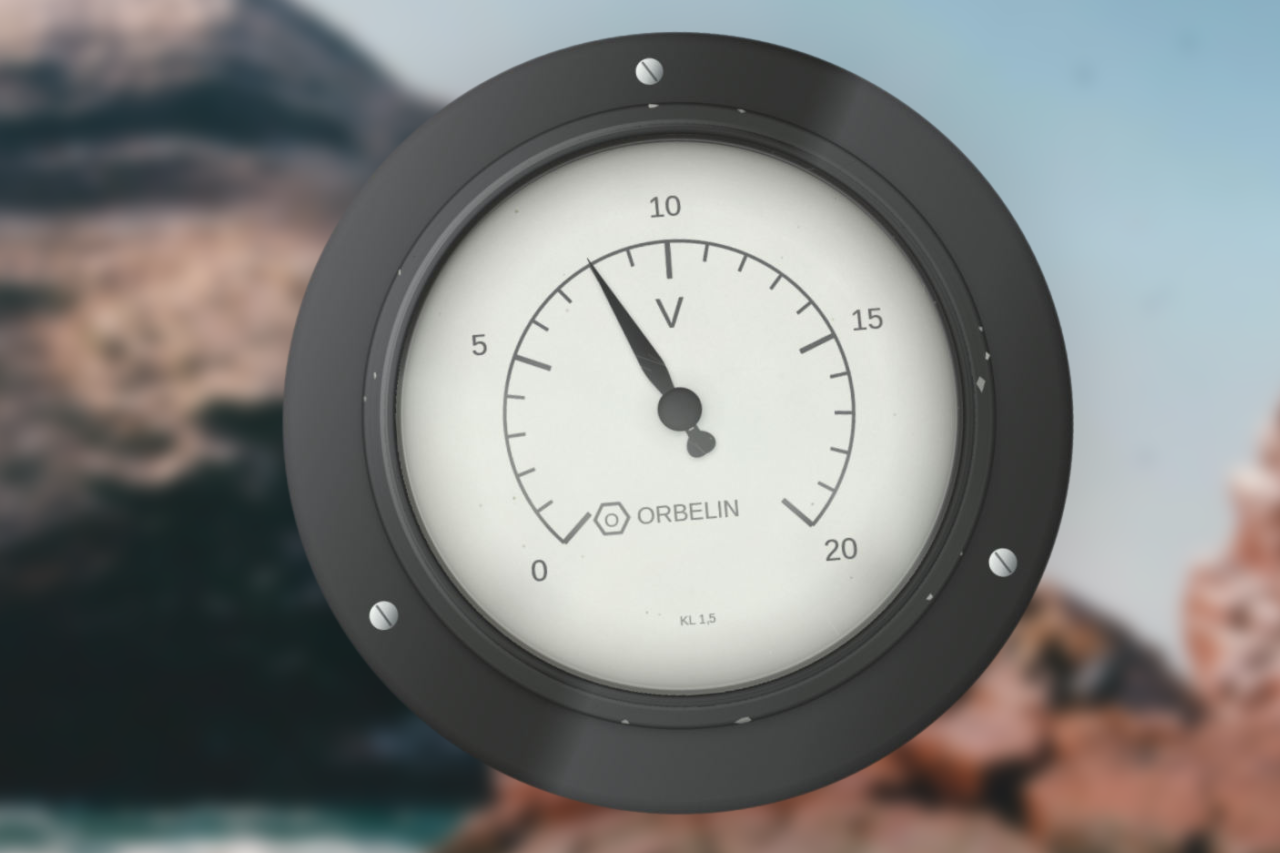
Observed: 8V
